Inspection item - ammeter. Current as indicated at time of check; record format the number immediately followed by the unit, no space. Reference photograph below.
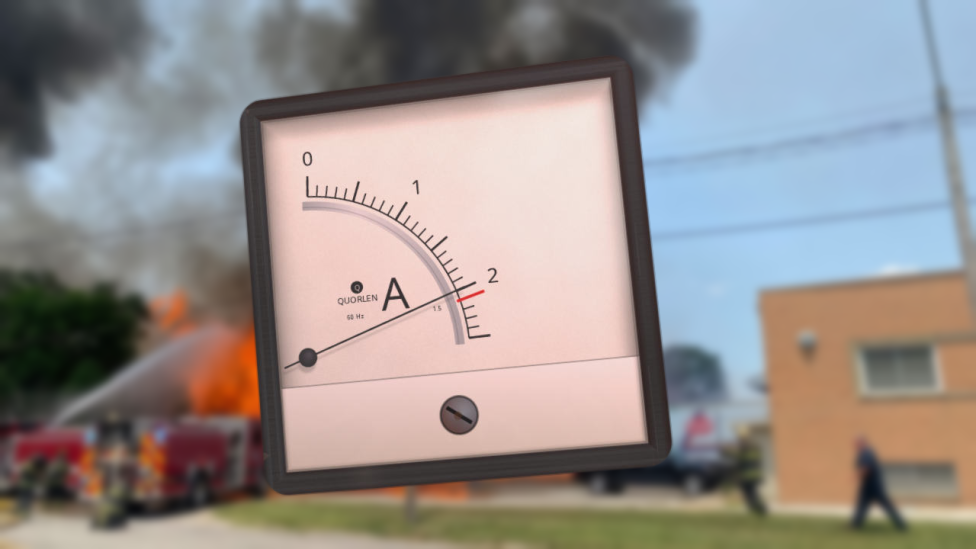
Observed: 2A
